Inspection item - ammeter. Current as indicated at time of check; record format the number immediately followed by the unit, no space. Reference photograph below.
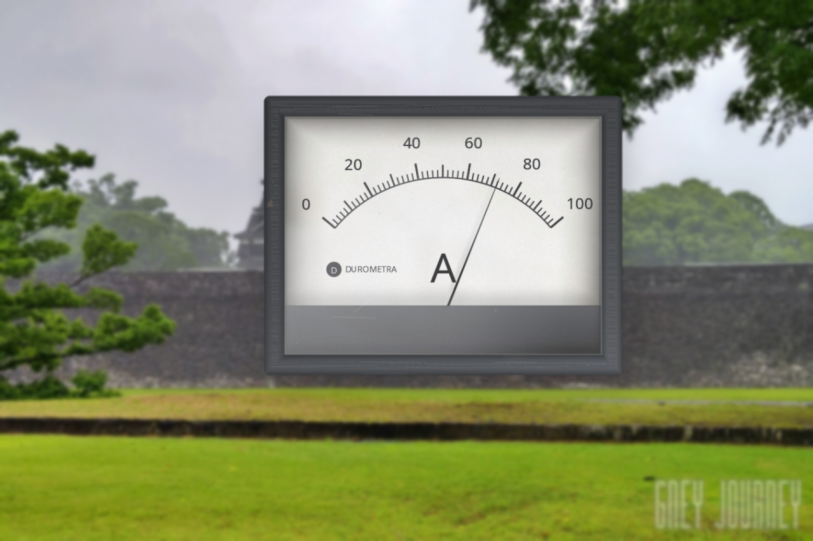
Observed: 72A
